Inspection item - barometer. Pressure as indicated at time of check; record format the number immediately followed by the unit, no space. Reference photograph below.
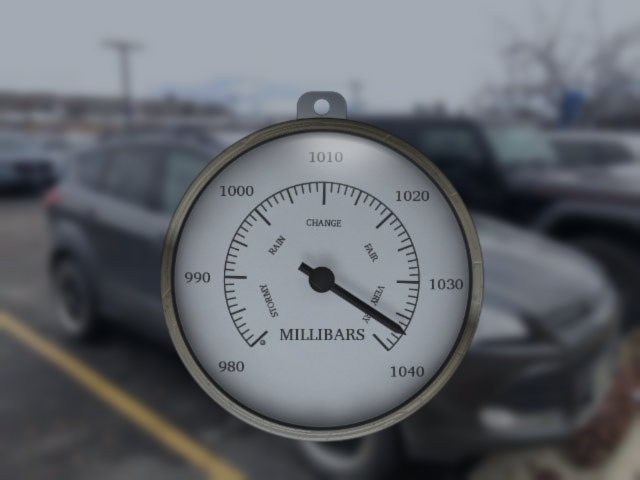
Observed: 1037mbar
